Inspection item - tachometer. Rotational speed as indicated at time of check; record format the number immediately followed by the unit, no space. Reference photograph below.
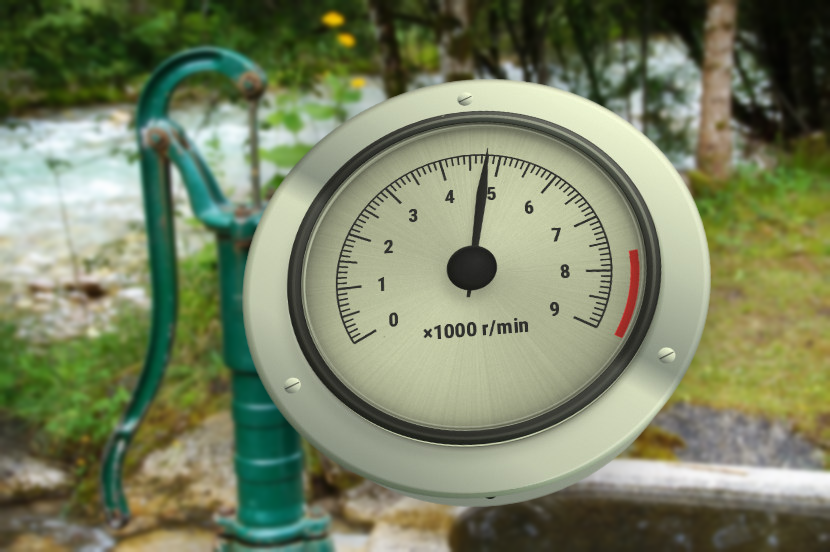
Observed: 4800rpm
